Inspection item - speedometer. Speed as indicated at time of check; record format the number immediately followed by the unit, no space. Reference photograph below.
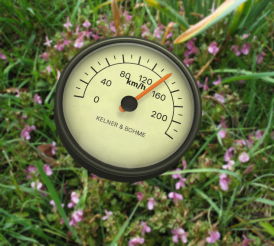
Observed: 140km/h
